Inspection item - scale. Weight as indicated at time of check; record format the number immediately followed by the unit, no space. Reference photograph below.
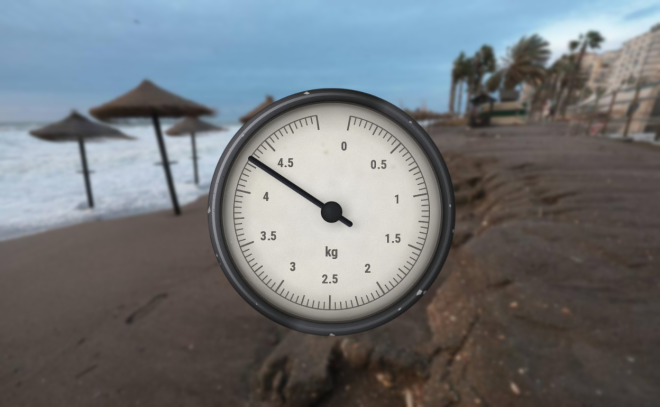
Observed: 4.3kg
